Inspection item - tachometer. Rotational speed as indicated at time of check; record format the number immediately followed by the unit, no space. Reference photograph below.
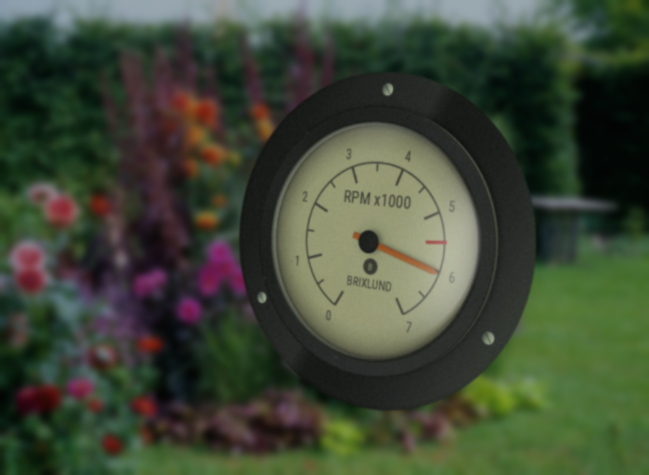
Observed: 6000rpm
